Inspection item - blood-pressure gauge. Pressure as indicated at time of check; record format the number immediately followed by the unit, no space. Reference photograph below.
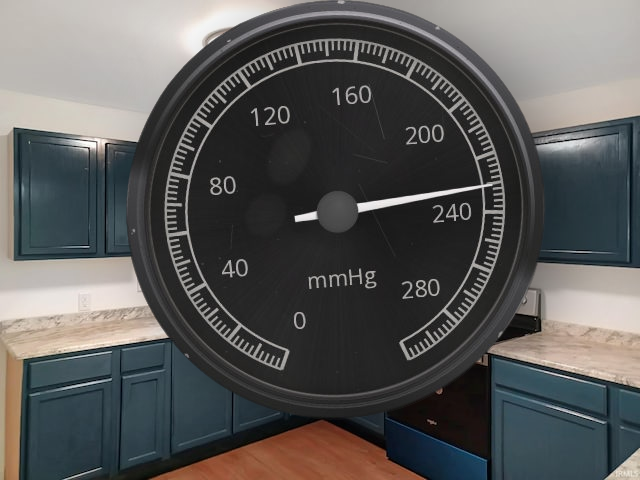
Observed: 230mmHg
